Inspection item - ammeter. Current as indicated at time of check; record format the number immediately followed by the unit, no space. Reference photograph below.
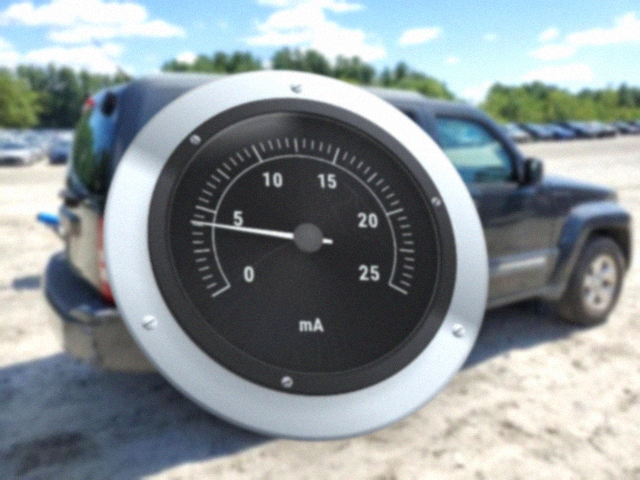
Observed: 4mA
